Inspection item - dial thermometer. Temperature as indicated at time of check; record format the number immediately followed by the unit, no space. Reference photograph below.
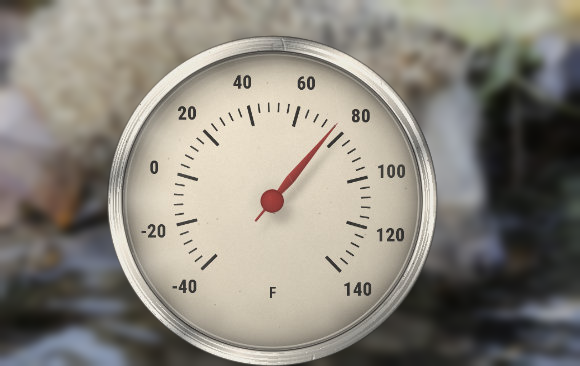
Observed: 76°F
